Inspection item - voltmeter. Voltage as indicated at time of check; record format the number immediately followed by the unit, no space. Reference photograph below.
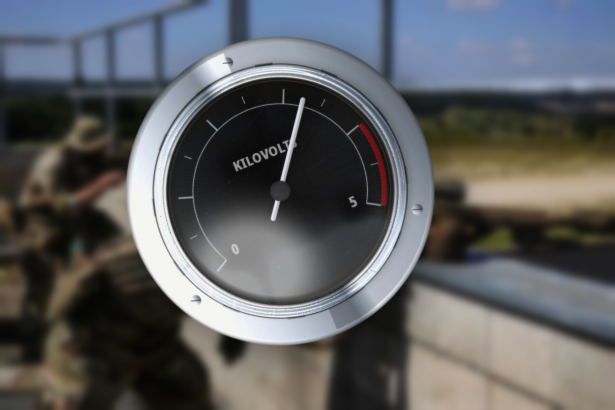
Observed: 3.25kV
